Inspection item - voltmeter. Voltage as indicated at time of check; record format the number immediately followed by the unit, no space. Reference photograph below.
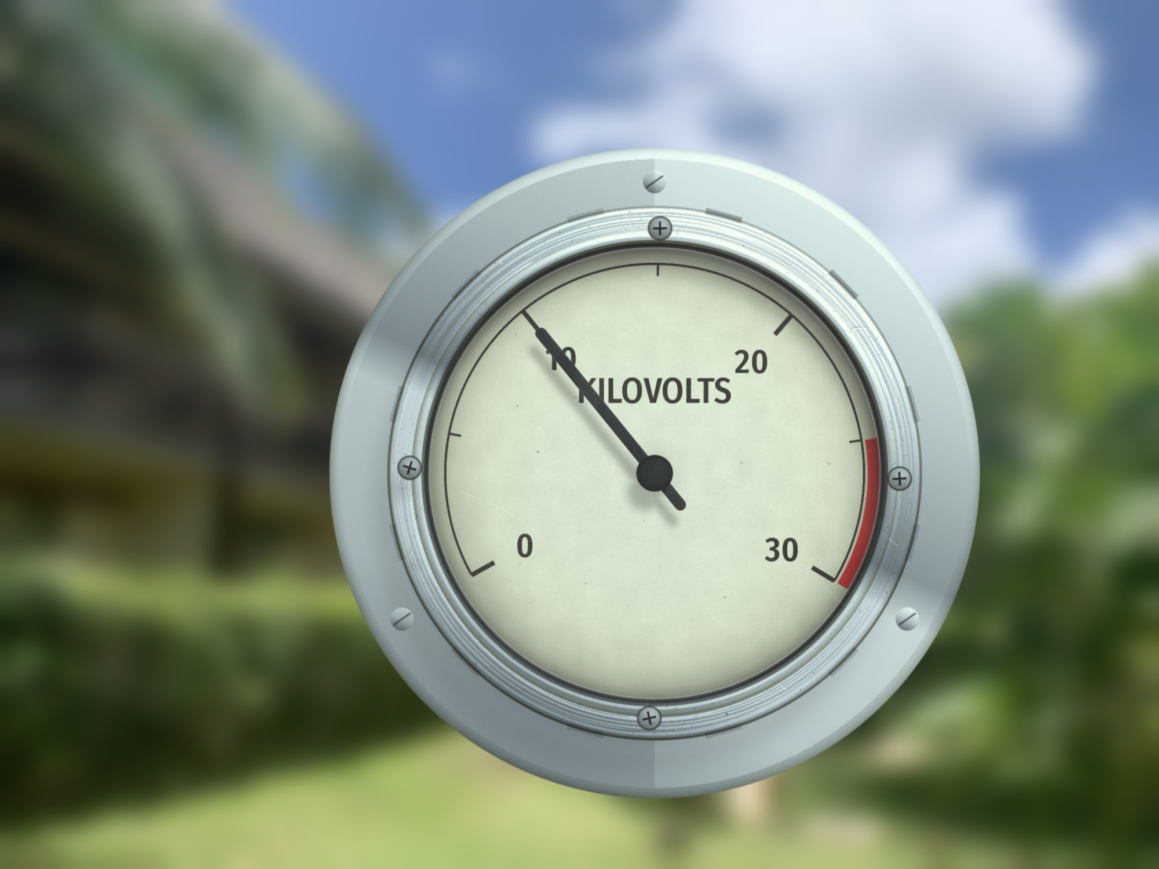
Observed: 10kV
